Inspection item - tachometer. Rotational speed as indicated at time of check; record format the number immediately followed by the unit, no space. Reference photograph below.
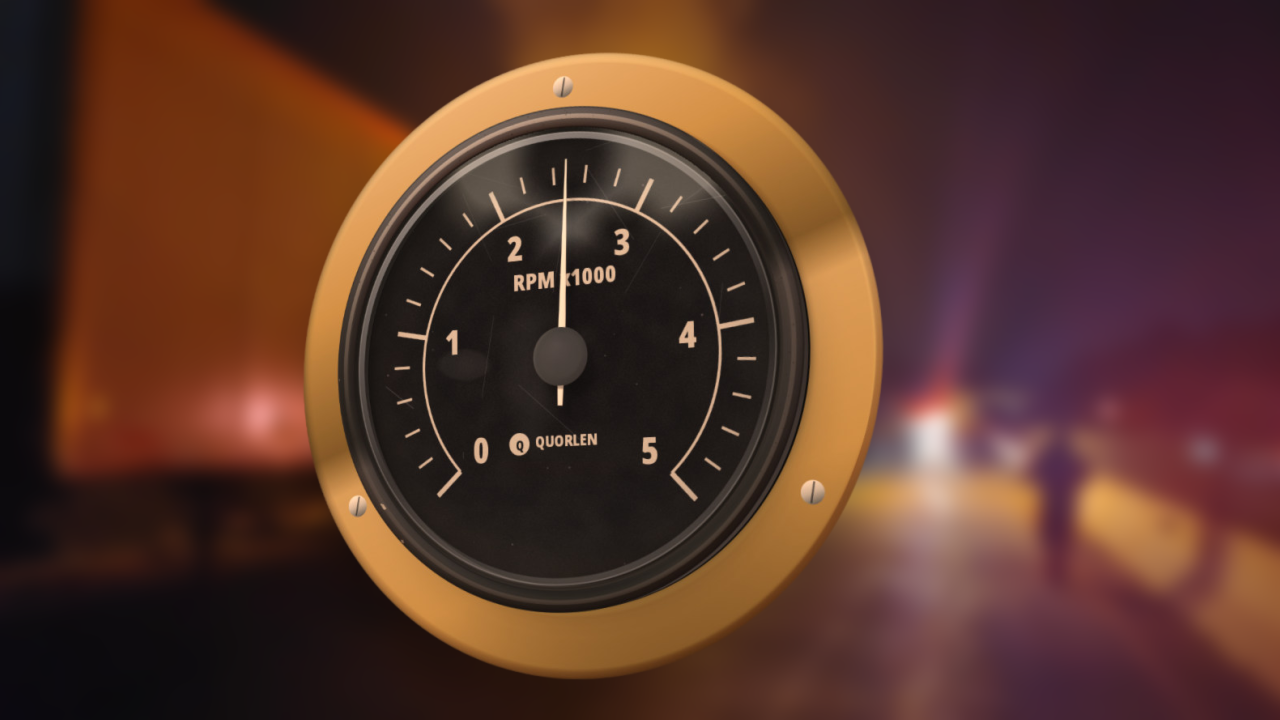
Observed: 2500rpm
